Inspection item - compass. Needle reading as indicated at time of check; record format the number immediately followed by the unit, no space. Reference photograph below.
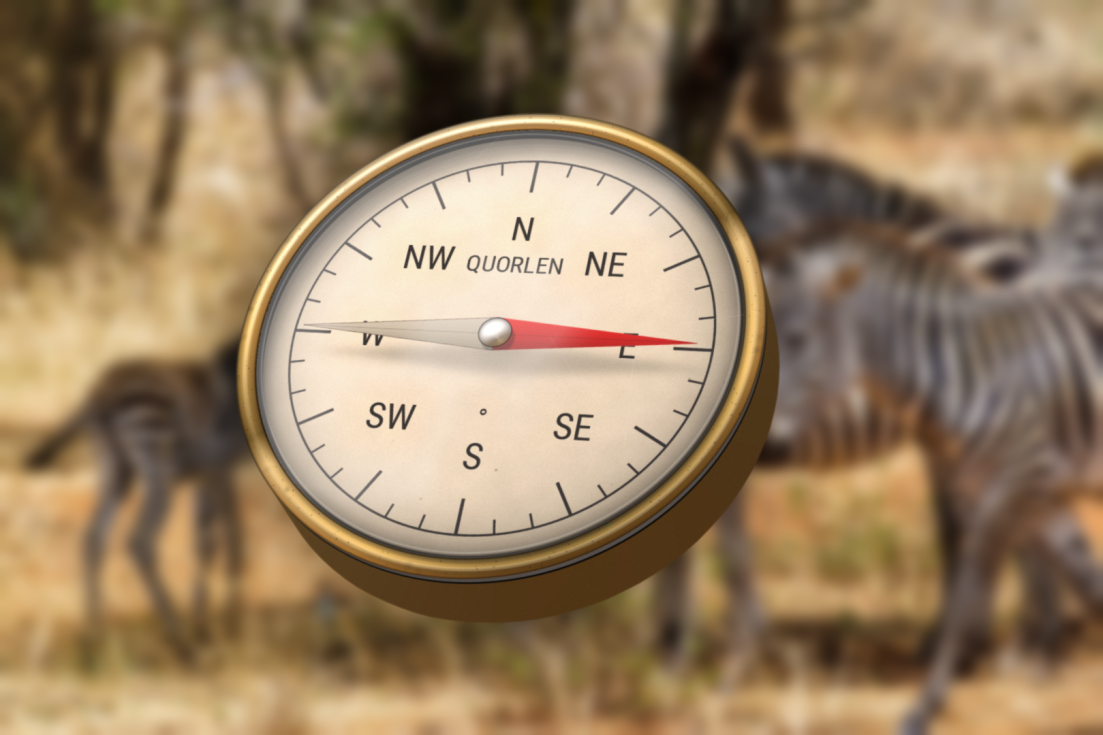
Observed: 90°
